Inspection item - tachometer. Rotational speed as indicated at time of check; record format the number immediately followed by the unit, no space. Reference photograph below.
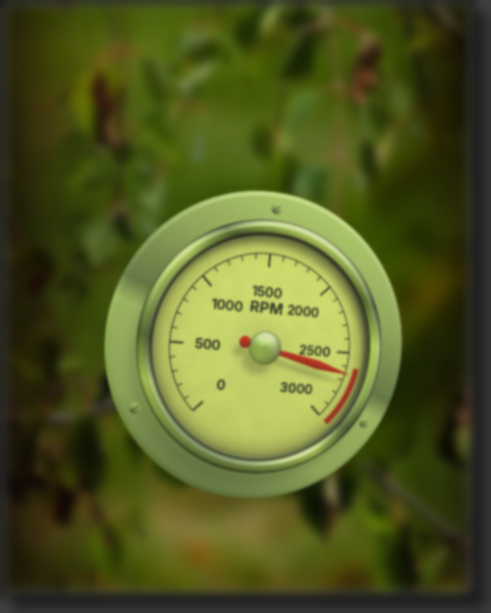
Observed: 2650rpm
